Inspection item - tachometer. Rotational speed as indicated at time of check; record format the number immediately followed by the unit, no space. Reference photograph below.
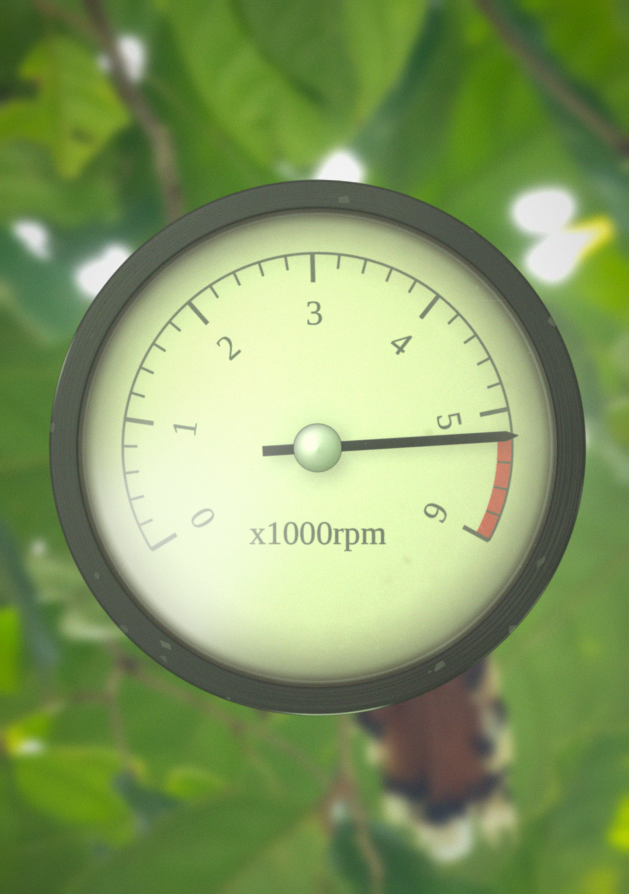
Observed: 5200rpm
